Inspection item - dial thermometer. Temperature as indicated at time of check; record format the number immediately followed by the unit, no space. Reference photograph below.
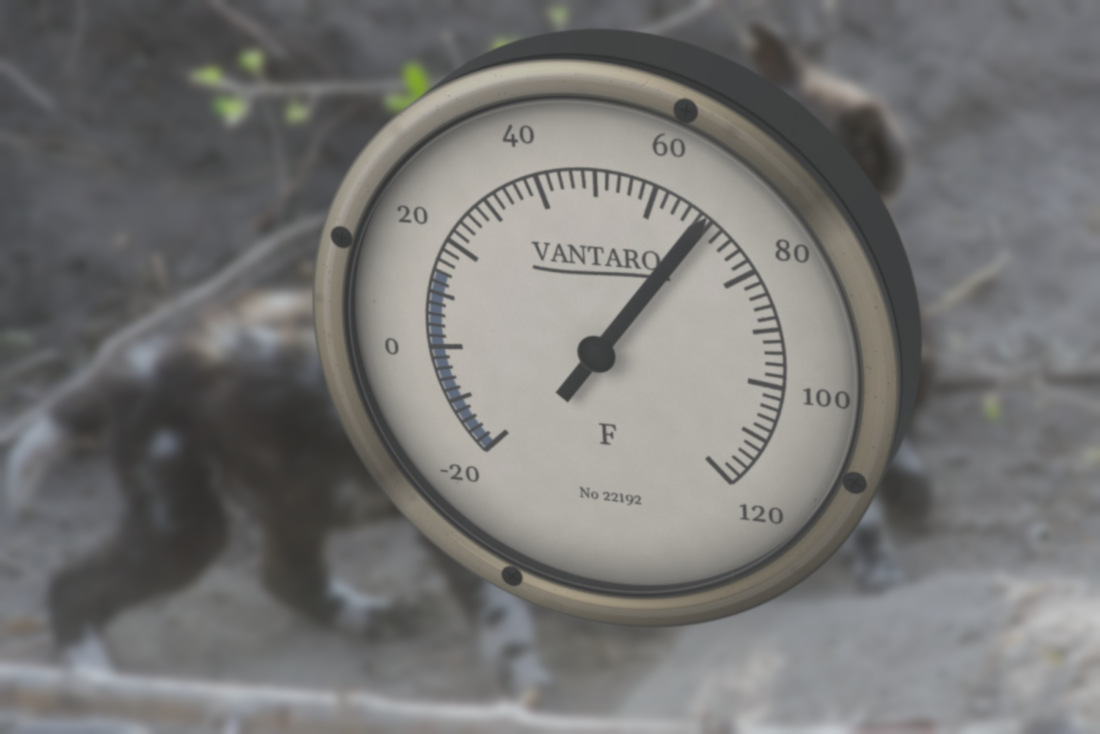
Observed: 69°F
